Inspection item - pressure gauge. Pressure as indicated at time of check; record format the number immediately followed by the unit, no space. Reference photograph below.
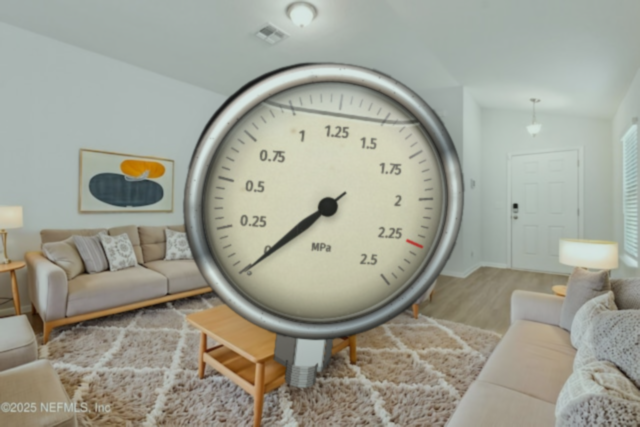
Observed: 0MPa
